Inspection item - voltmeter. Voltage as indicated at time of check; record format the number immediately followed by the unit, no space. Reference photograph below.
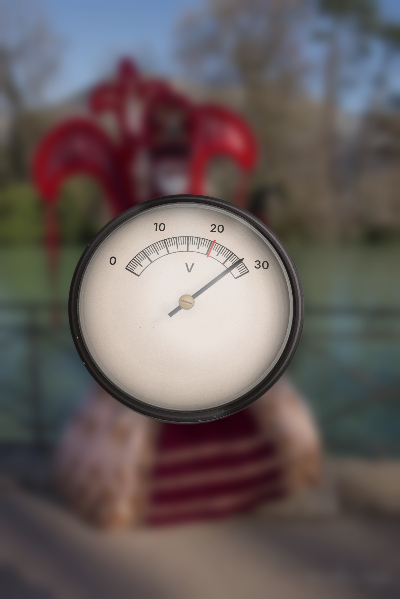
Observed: 27.5V
